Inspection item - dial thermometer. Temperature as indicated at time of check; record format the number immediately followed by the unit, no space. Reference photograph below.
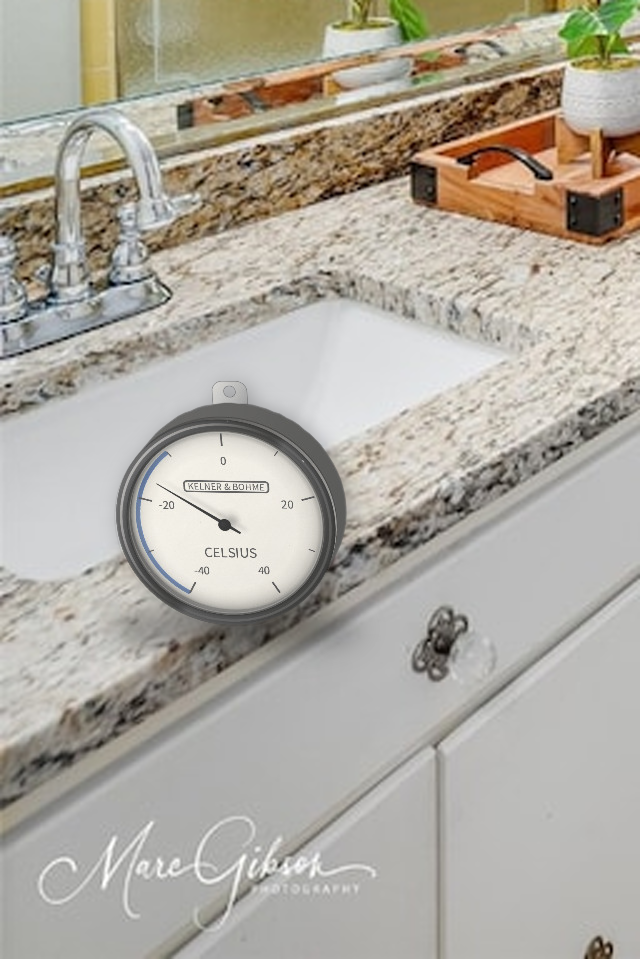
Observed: -15°C
